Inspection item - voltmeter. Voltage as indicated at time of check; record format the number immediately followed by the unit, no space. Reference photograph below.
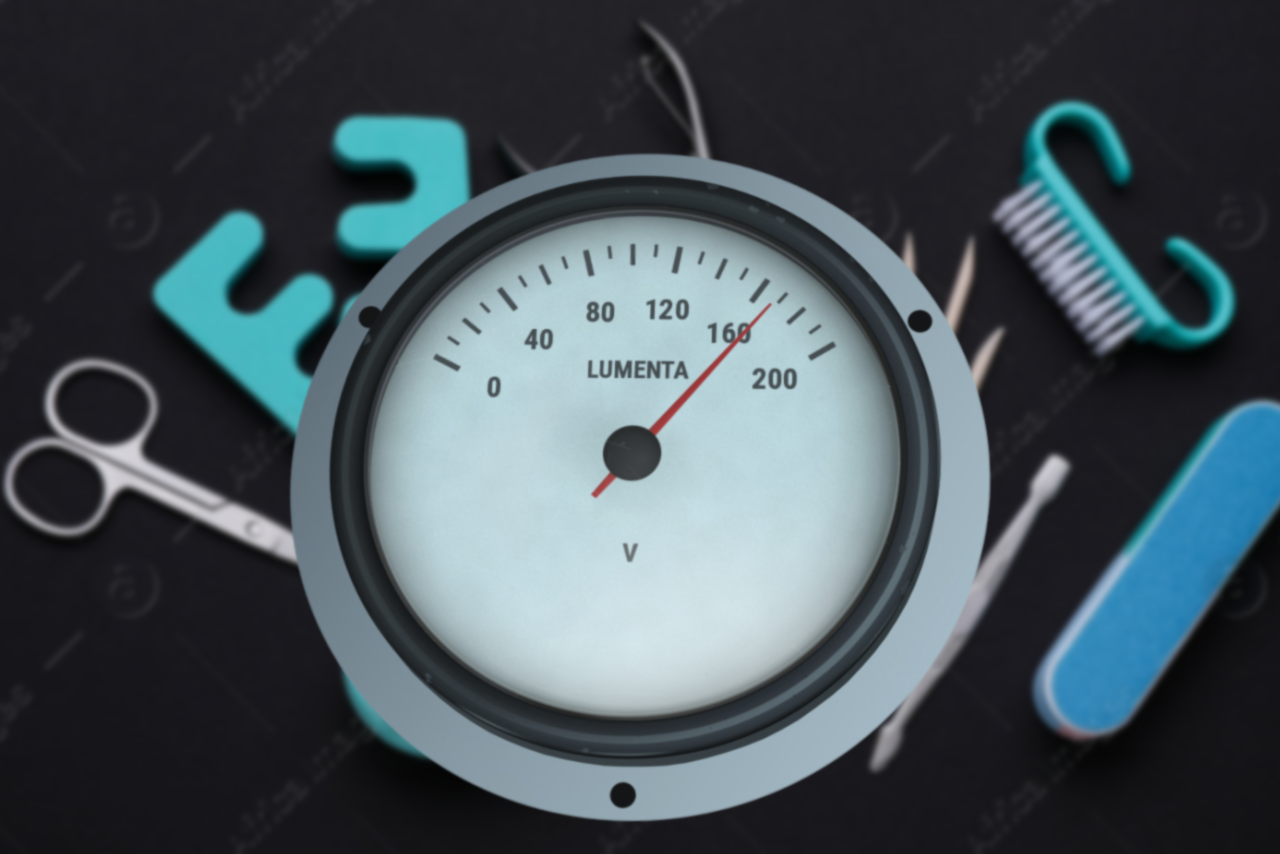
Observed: 170V
